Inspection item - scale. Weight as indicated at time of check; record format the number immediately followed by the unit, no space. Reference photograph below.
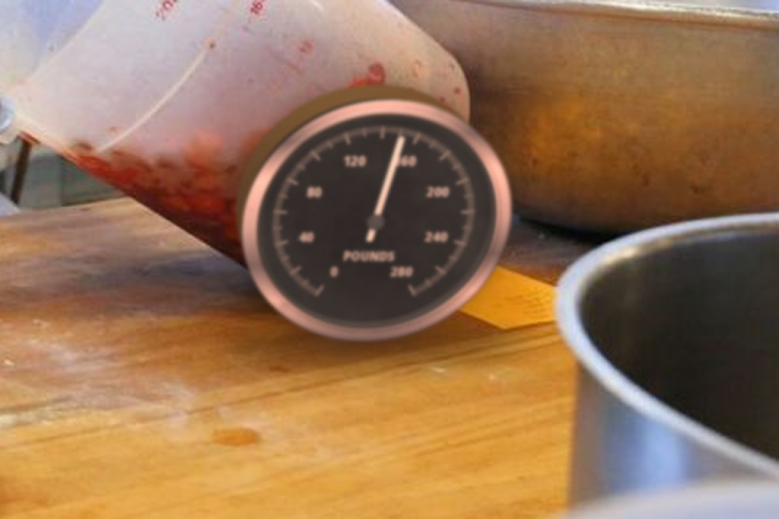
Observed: 150lb
